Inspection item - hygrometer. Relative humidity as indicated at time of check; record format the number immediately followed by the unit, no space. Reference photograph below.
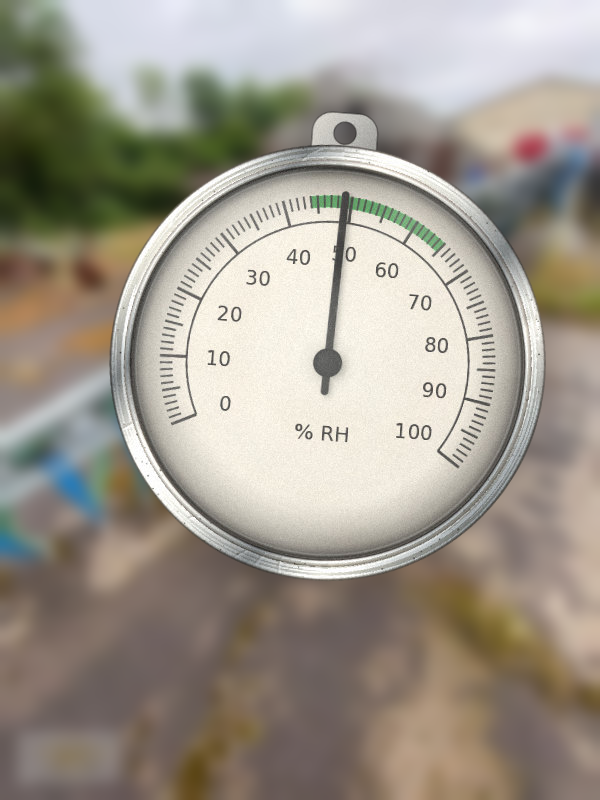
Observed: 49%
